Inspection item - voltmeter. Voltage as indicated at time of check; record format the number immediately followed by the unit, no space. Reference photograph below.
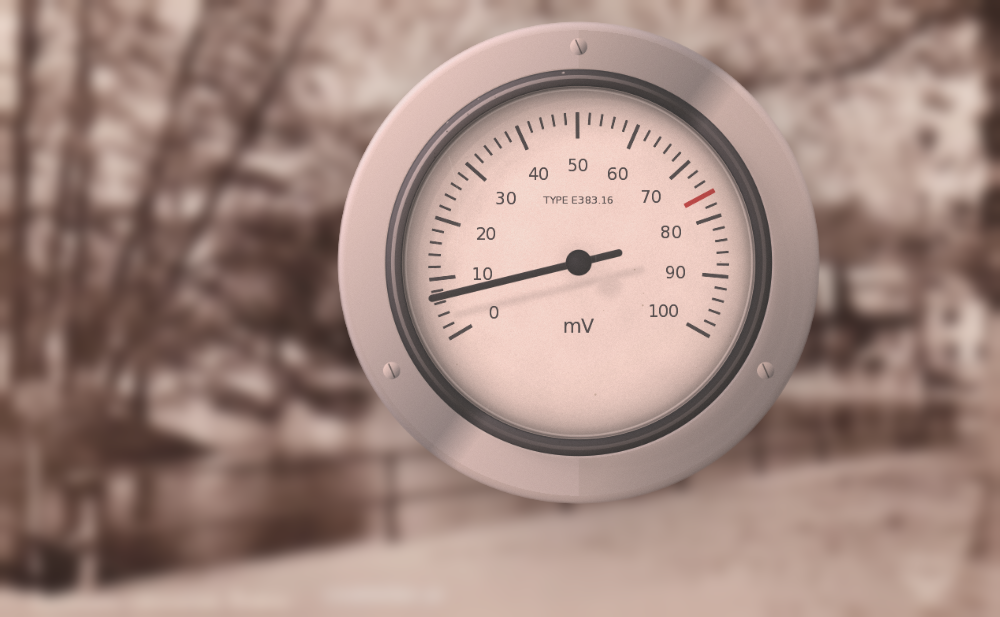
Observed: 7mV
